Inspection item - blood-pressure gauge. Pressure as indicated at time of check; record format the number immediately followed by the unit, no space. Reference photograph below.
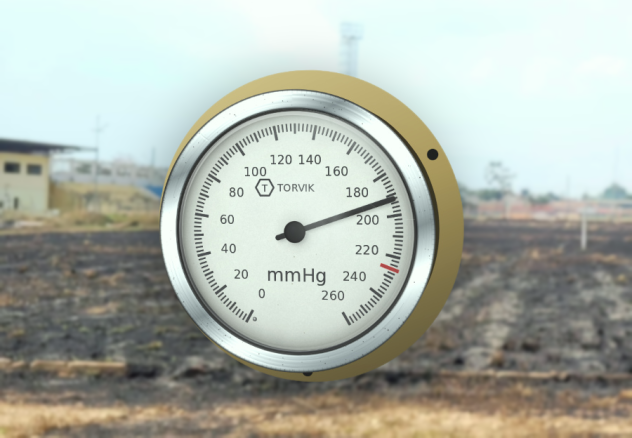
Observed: 192mmHg
